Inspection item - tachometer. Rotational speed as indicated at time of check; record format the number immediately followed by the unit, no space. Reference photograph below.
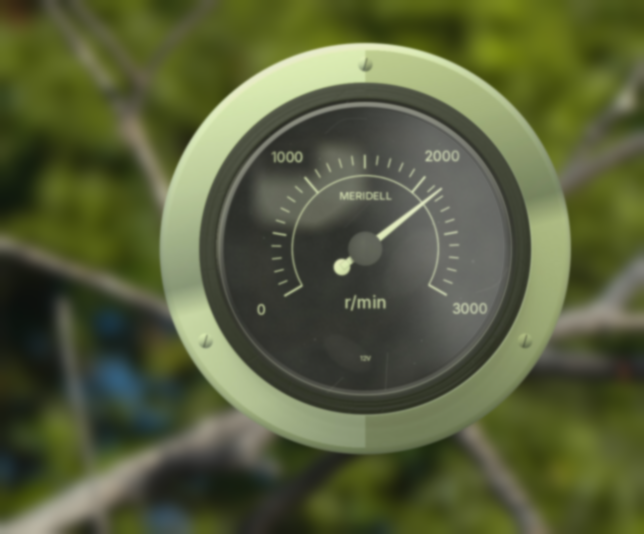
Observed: 2150rpm
